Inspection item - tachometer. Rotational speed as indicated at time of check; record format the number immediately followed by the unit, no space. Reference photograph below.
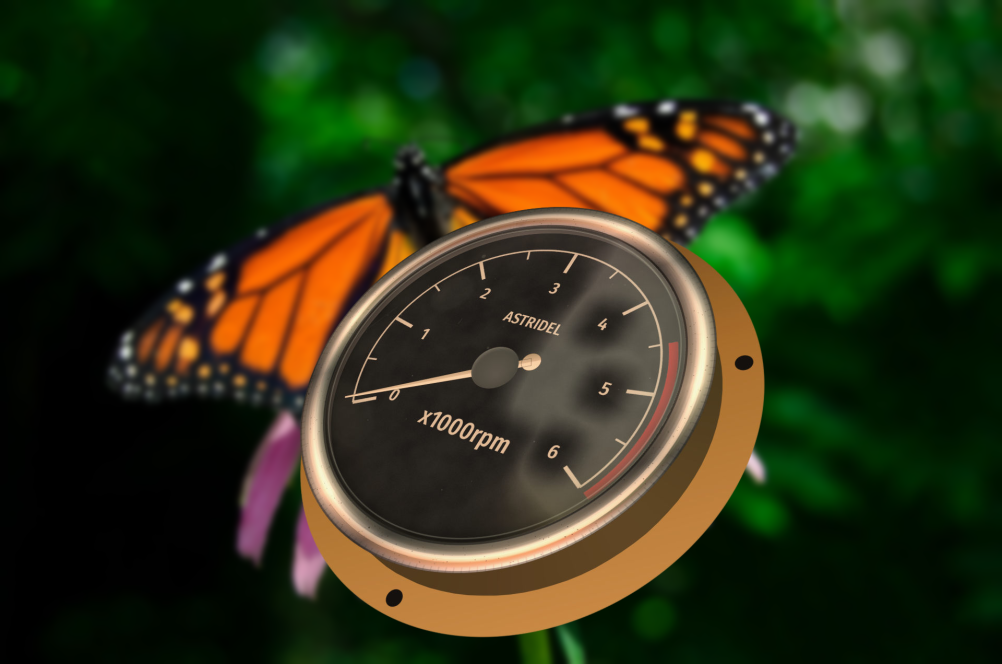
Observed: 0rpm
